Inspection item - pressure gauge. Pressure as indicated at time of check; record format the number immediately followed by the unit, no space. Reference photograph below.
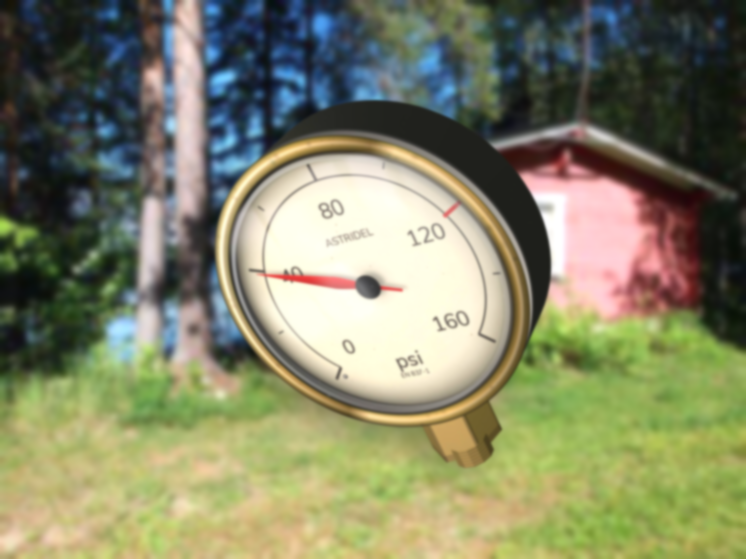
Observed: 40psi
